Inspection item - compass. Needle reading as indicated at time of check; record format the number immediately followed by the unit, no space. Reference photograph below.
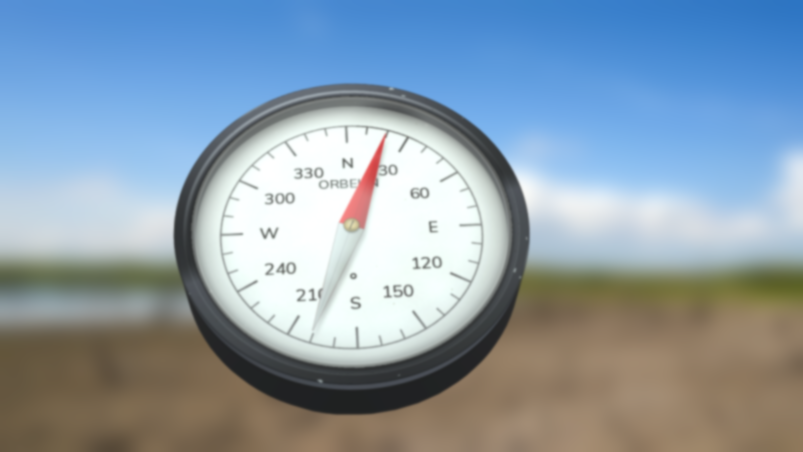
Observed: 20°
